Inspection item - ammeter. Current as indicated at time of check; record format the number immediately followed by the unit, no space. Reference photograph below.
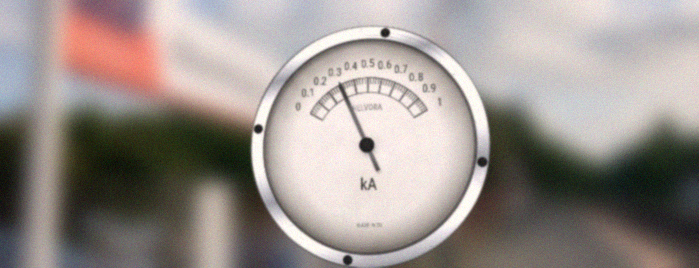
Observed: 0.3kA
